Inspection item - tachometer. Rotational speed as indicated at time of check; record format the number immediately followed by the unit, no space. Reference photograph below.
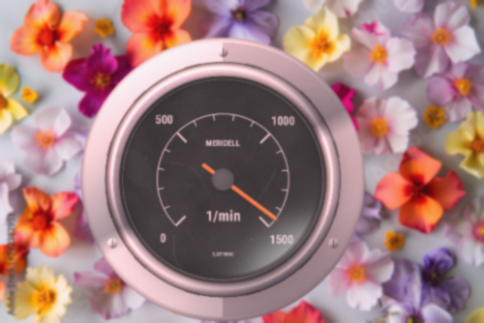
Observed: 1450rpm
